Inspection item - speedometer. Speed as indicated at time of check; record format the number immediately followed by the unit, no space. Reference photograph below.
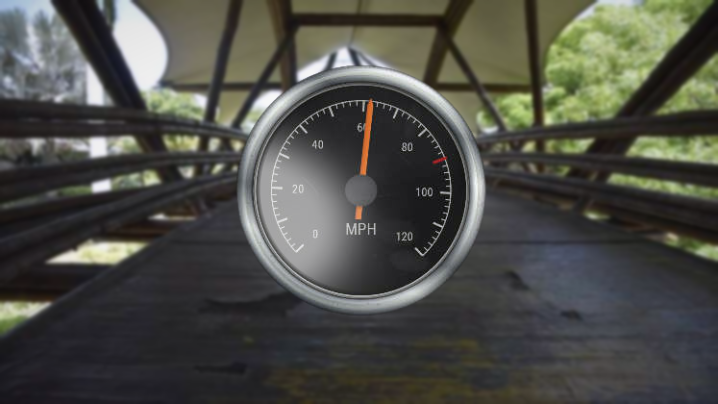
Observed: 62mph
